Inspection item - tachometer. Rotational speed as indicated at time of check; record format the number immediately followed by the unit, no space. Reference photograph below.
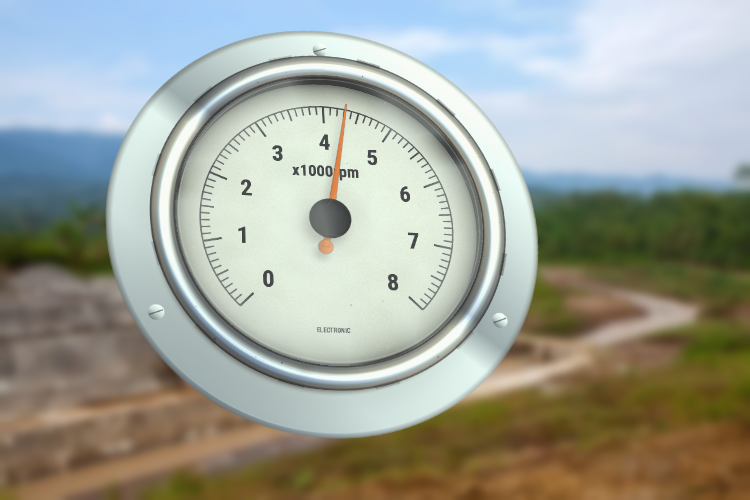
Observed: 4300rpm
